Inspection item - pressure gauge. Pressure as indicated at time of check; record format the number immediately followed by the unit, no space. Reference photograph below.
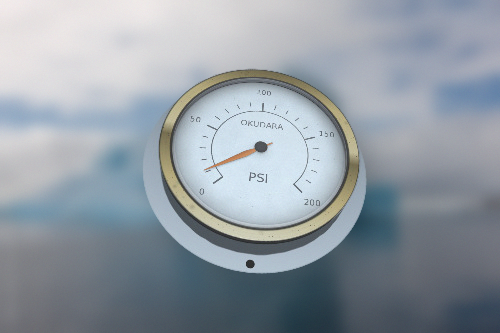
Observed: 10psi
